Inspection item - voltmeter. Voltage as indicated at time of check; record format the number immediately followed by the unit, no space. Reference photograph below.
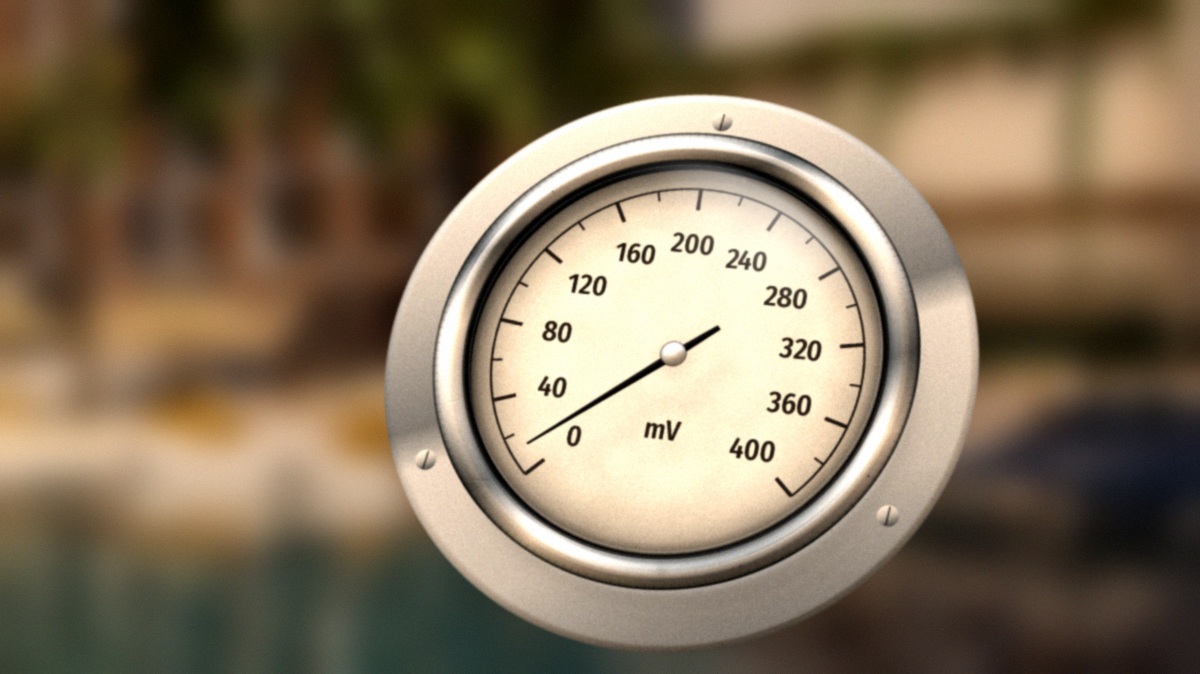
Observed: 10mV
